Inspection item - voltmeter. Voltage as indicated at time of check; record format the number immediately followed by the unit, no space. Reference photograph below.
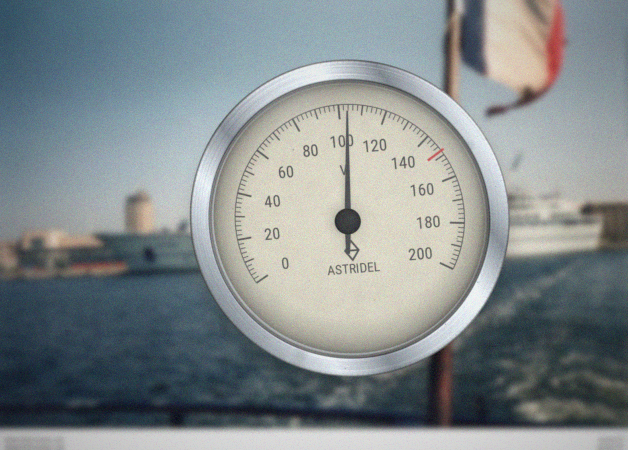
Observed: 104V
